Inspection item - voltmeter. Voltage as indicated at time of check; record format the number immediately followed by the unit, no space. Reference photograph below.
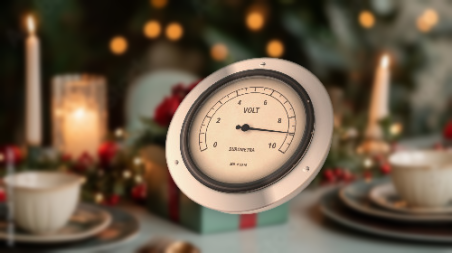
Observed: 9V
